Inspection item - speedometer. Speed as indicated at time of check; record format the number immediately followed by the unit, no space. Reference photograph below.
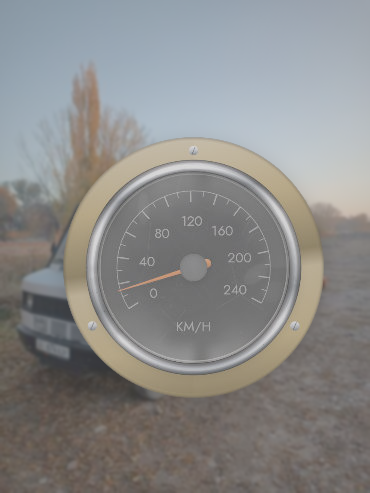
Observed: 15km/h
